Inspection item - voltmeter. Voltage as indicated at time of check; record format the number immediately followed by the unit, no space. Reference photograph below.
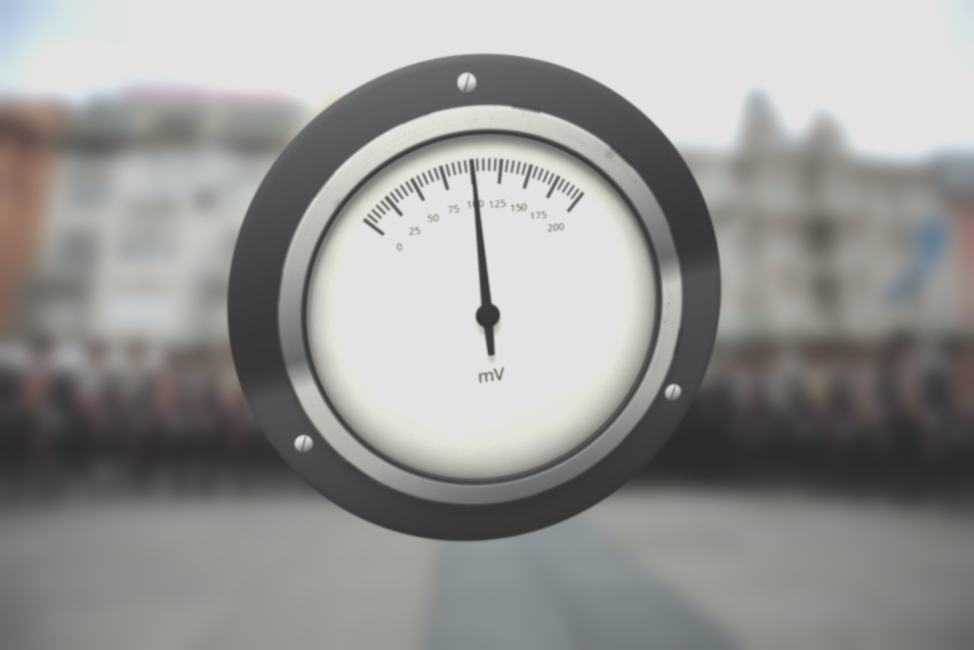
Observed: 100mV
